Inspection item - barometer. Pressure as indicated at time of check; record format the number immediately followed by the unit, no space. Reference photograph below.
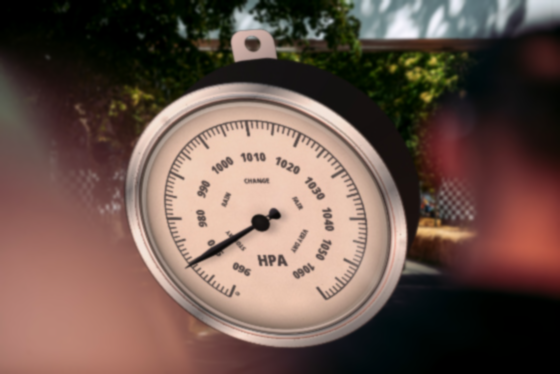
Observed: 970hPa
